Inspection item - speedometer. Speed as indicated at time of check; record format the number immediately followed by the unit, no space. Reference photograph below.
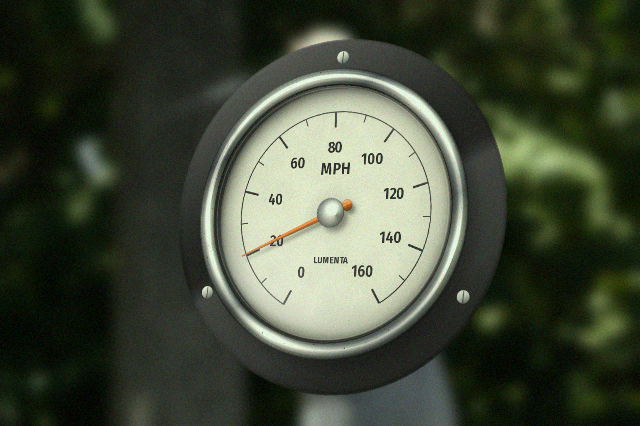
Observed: 20mph
